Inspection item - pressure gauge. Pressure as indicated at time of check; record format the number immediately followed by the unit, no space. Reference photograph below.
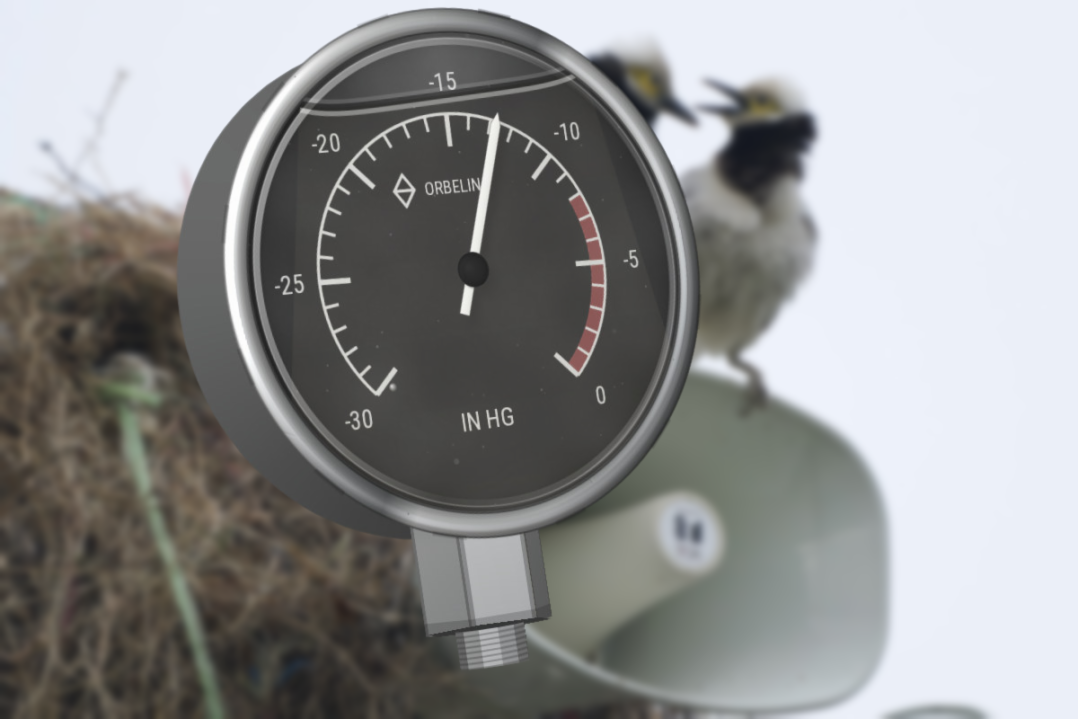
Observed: -13inHg
